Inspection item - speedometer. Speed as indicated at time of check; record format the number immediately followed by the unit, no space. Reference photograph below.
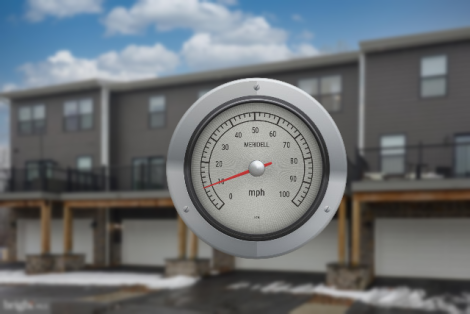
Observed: 10mph
